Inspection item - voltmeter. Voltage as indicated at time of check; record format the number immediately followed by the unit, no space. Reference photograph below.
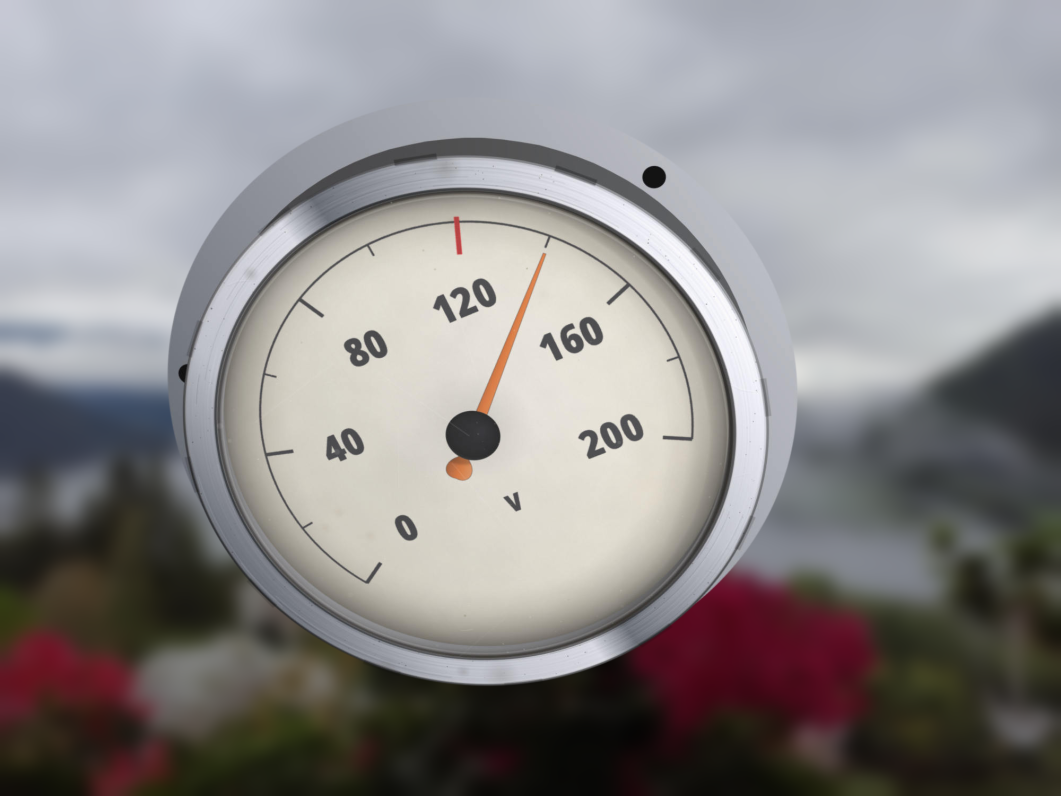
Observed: 140V
